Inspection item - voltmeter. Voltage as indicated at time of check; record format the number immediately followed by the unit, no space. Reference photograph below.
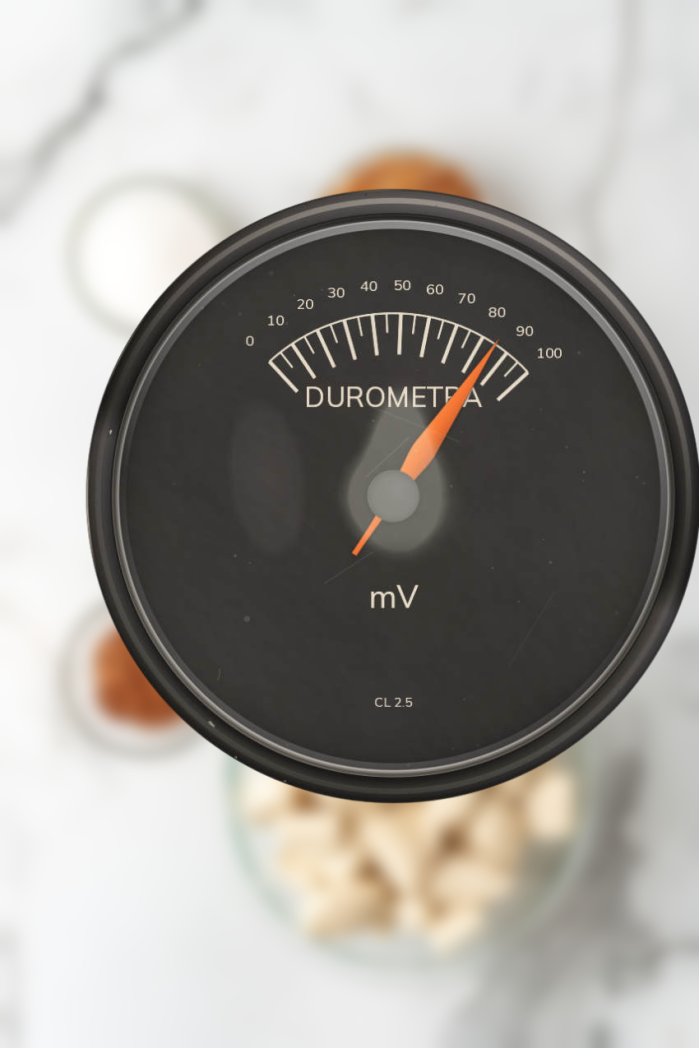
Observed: 85mV
